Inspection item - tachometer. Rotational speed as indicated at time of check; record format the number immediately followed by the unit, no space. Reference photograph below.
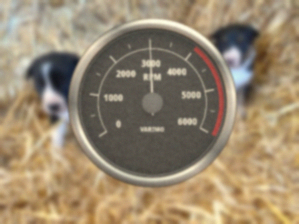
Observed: 3000rpm
